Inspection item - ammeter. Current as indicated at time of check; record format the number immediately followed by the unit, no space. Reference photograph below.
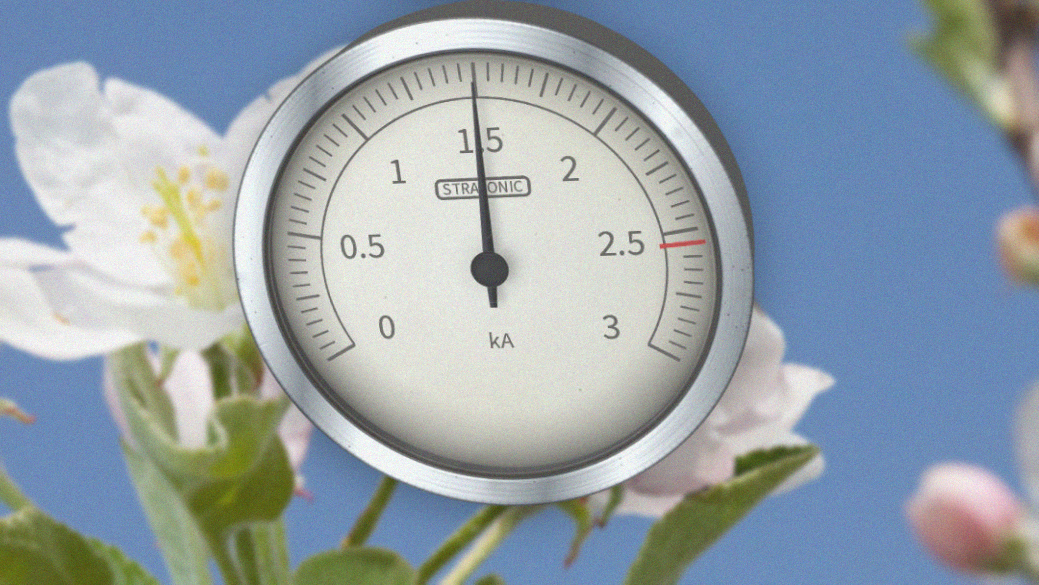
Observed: 1.5kA
